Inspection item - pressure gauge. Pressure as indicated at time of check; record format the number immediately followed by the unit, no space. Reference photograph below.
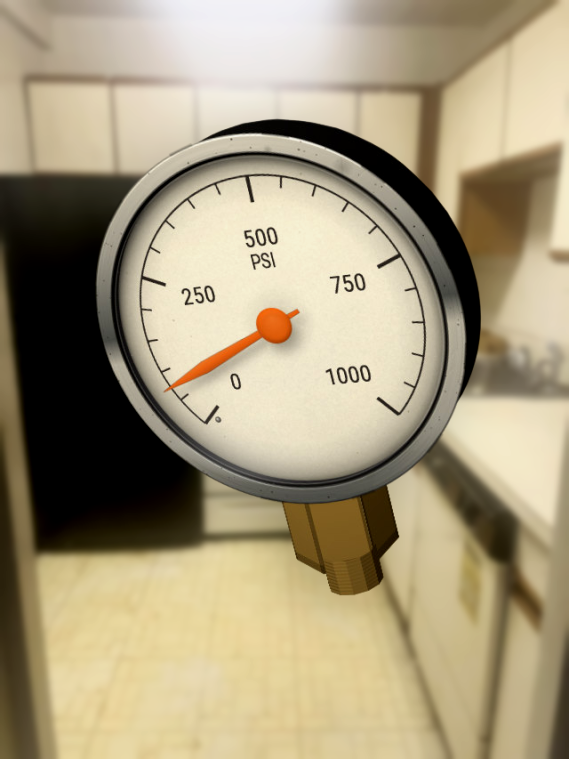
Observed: 75psi
